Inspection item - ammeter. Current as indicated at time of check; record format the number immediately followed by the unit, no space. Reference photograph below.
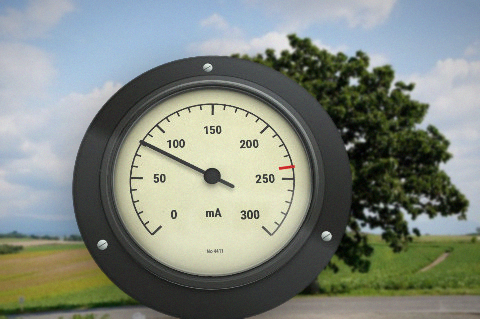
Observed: 80mA
